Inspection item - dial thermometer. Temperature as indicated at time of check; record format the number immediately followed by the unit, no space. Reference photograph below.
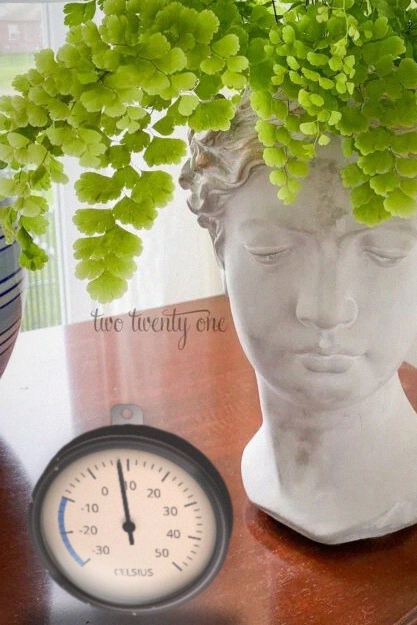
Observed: 8°C
